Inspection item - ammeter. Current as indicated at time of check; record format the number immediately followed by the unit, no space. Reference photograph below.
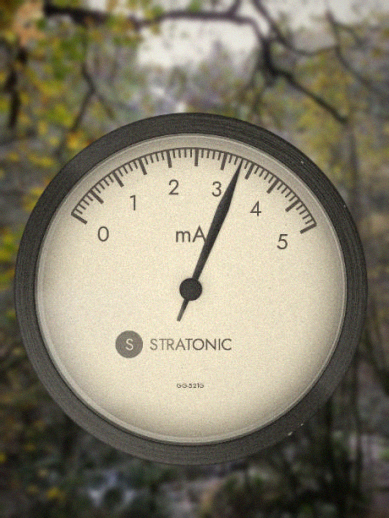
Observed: 3.3mA
